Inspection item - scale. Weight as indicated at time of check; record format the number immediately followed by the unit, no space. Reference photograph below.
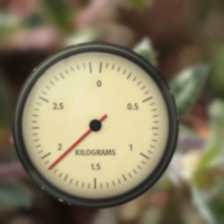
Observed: 1.9kg
